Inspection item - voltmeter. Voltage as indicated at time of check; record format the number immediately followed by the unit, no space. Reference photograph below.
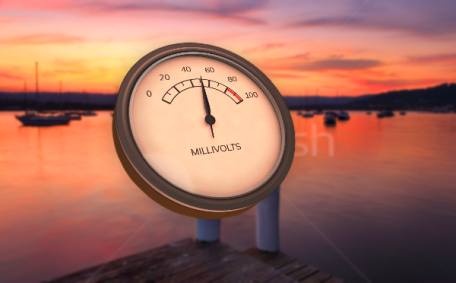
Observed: 50mV
